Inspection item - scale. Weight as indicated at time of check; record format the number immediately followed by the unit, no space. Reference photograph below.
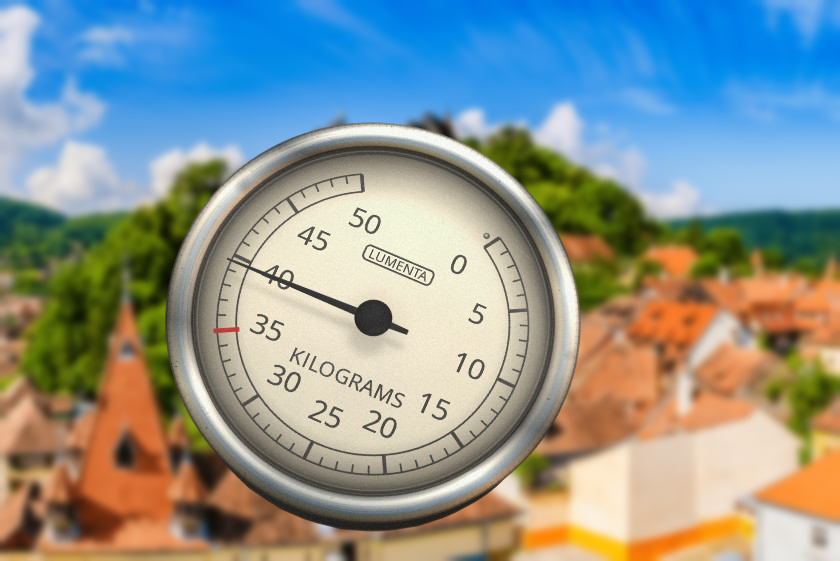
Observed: 39.5kg
